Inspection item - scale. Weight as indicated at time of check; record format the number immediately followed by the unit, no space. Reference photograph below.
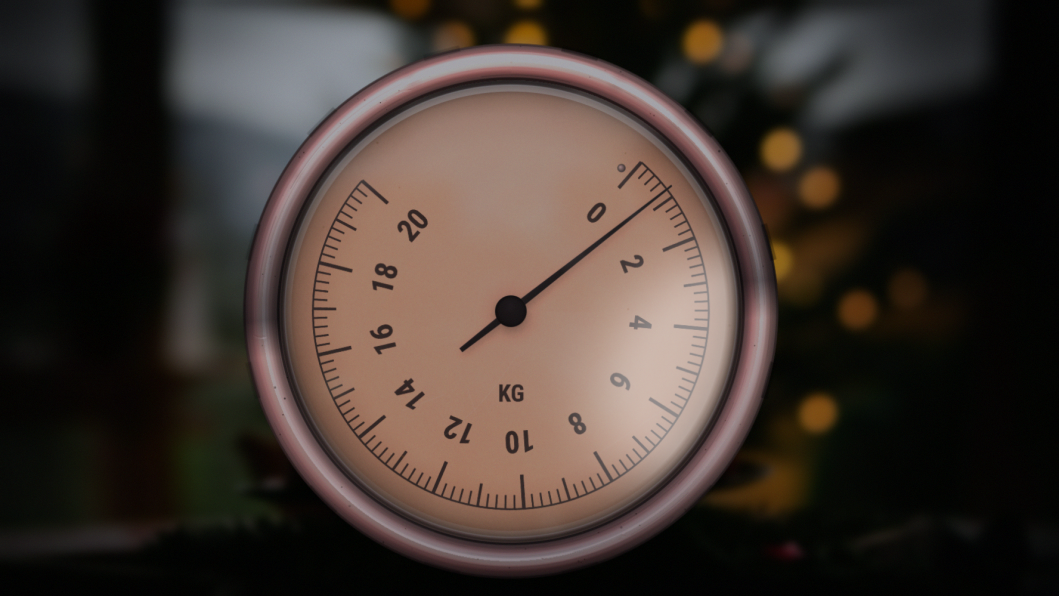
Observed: 0.8kg
